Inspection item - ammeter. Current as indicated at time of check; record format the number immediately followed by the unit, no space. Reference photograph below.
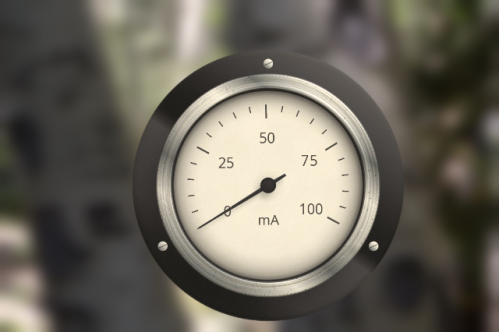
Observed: 0mA
